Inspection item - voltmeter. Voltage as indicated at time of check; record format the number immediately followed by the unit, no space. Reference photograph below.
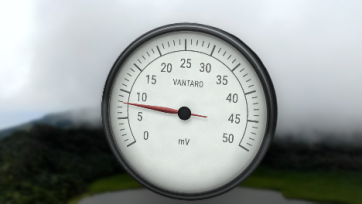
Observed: 8mV
